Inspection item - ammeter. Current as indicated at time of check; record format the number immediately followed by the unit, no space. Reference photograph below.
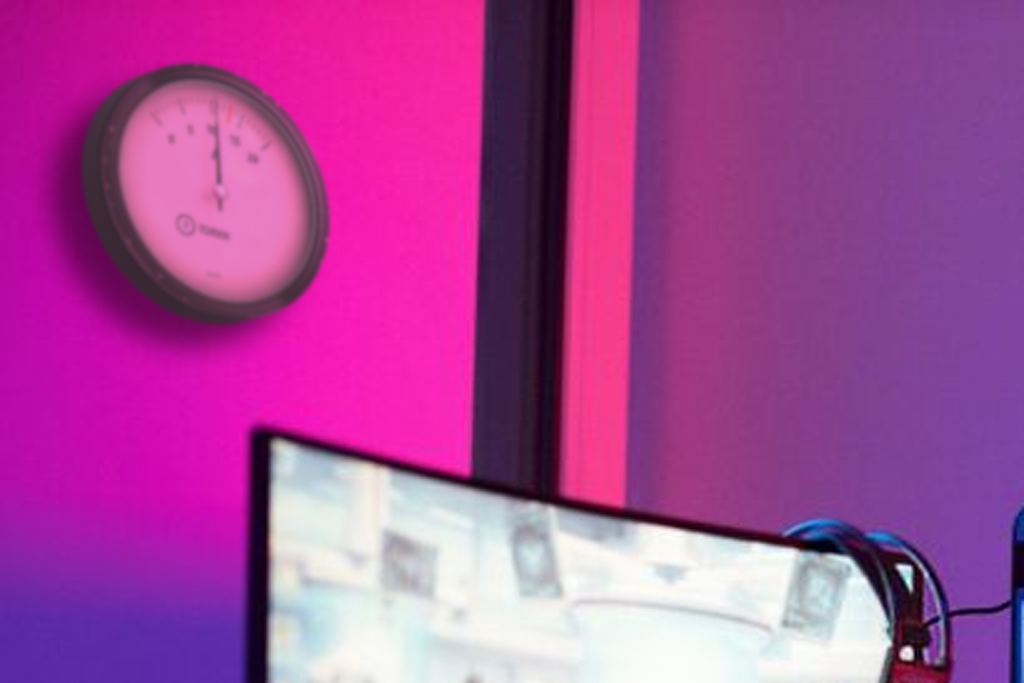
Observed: 10A
